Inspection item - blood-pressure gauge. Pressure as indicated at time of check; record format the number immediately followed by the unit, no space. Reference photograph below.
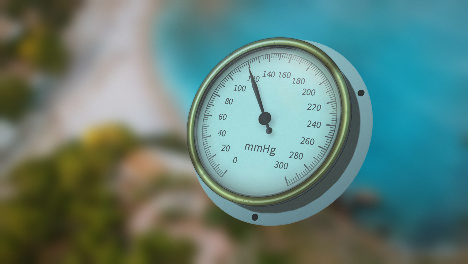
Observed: 120mmHg
